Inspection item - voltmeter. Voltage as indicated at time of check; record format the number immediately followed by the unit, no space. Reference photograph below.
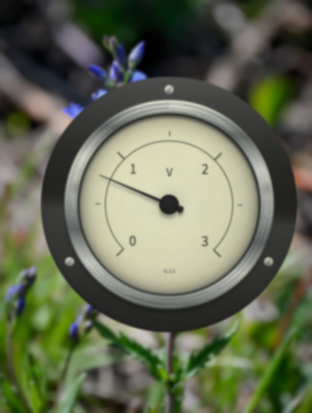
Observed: 0.75V
